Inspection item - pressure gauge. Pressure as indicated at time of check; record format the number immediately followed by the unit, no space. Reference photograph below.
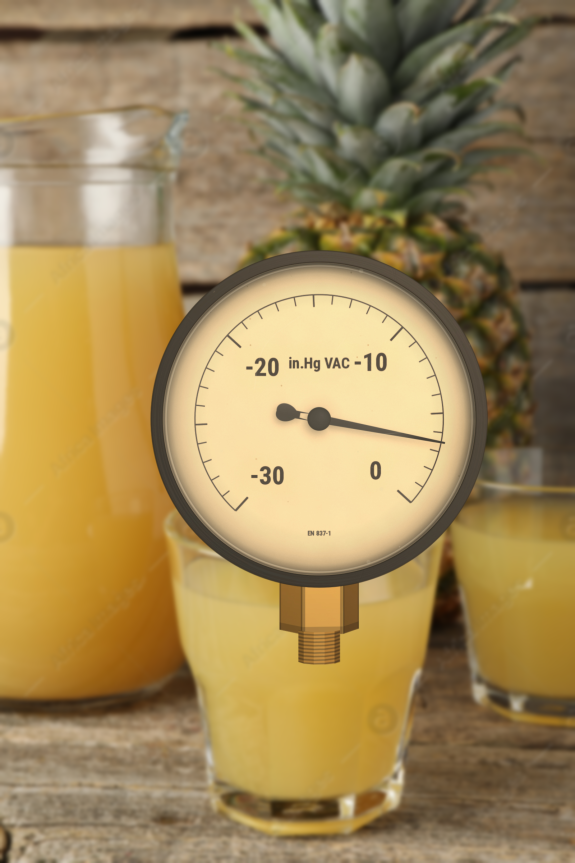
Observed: -3.5inHg
